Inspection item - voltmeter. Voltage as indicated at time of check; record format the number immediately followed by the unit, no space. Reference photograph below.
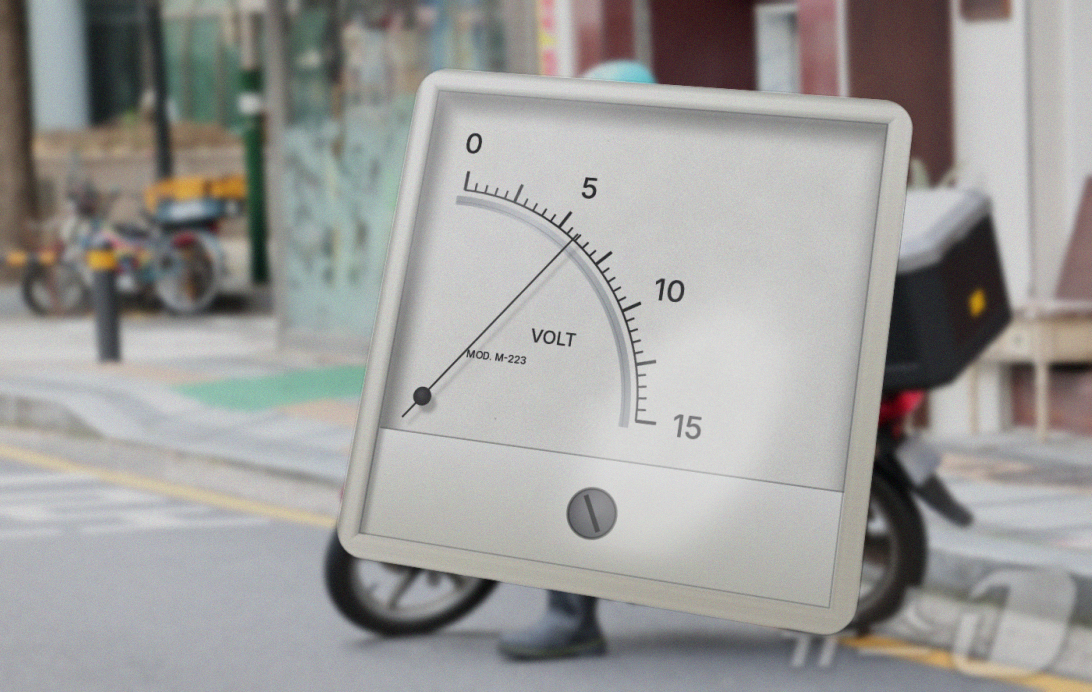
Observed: 6V
